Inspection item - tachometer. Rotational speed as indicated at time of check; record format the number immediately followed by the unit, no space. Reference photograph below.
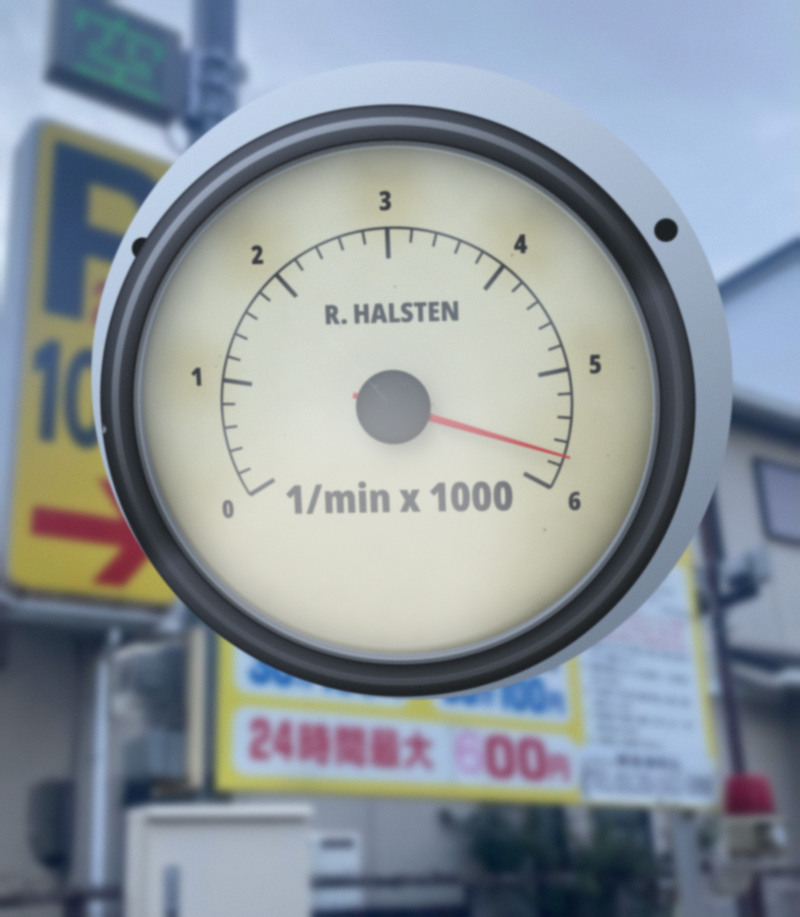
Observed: 5700rpm
